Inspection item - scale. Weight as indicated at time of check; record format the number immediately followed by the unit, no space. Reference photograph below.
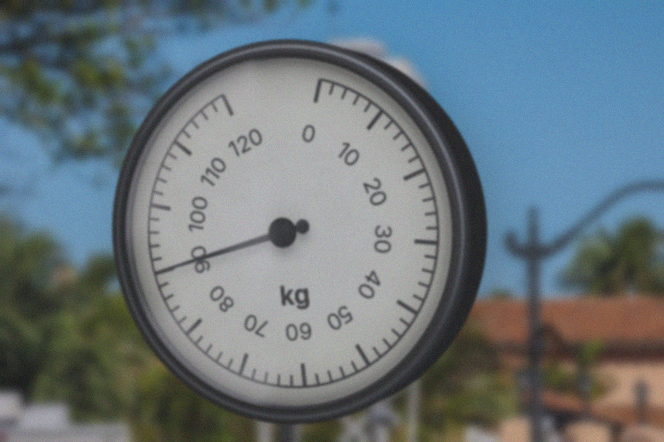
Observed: 90kg
